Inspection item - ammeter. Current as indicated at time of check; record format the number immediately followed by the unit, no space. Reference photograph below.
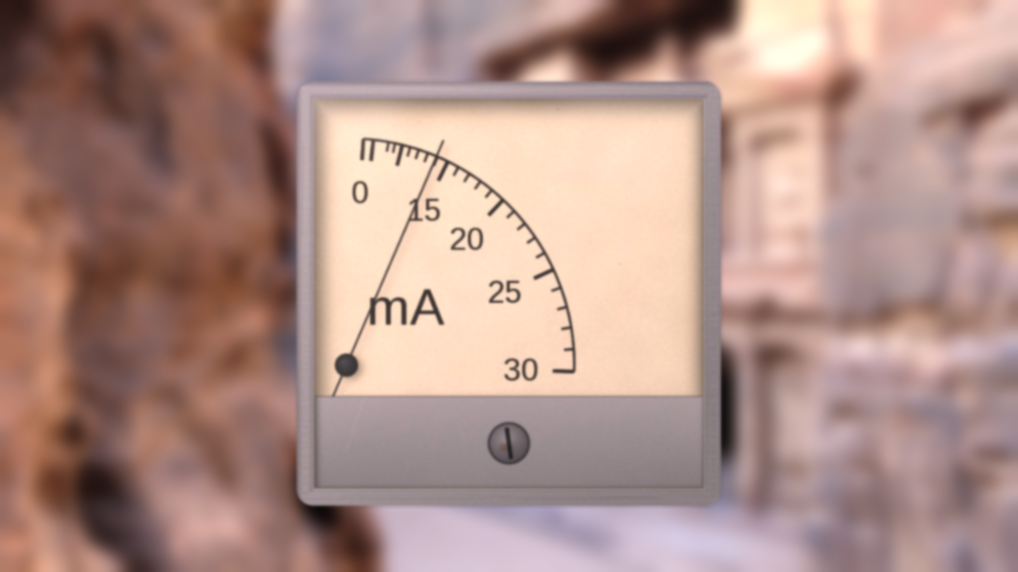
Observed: 14mA
